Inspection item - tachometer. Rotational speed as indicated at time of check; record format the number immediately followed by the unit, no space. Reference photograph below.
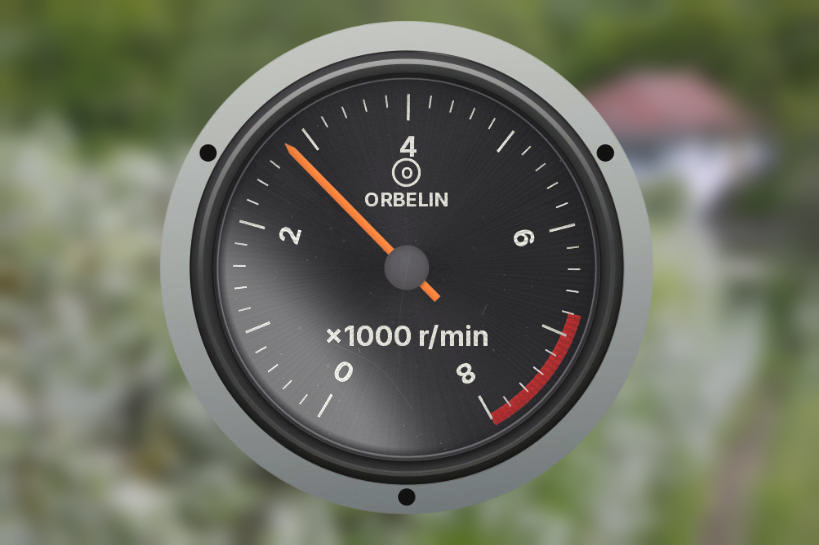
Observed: 2800rpm
